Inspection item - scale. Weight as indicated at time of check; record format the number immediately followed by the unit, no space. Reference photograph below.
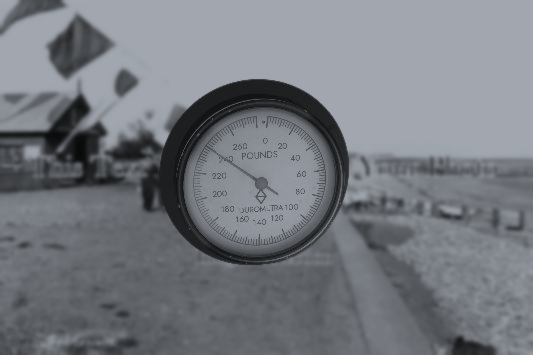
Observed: 240lb
